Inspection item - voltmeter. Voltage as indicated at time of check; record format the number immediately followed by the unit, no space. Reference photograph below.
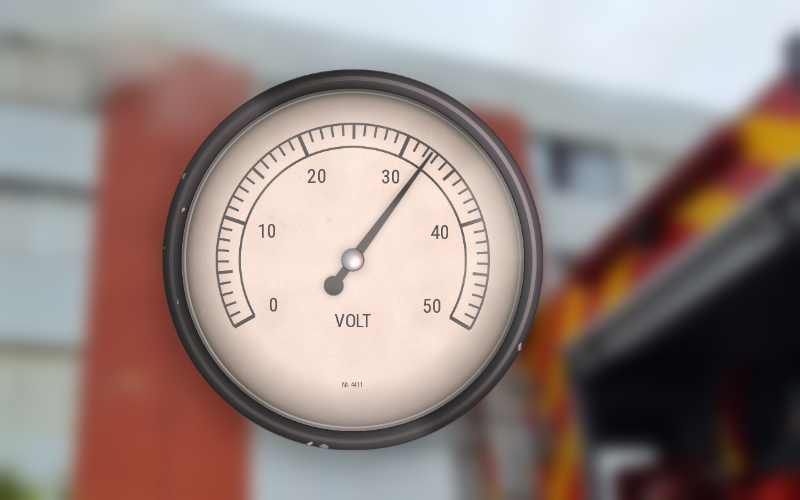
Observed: 32.5V
